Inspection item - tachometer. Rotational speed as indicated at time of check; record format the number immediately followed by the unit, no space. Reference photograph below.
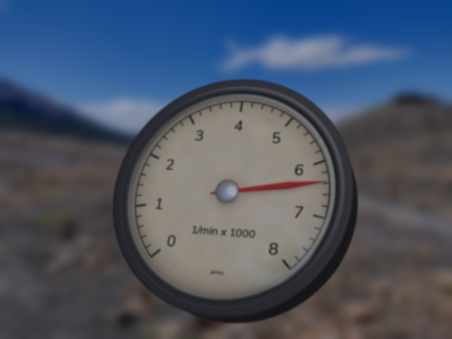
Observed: 6400rpm
